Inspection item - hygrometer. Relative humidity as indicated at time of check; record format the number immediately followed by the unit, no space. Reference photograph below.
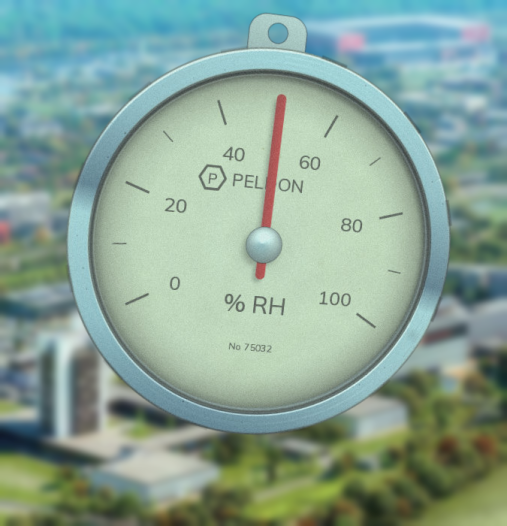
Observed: 50%
